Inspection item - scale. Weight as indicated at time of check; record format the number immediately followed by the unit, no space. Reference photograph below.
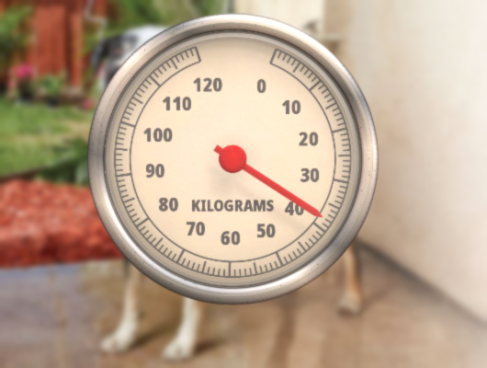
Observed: 38kg
